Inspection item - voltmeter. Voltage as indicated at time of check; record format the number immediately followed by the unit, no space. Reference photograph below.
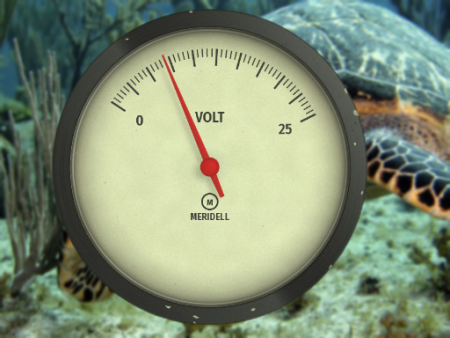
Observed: 7V
